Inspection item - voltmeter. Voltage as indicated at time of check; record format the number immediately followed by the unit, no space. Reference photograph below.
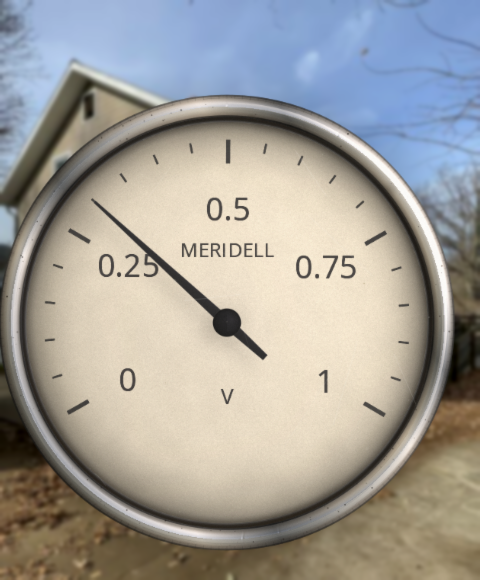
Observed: 0.3V
